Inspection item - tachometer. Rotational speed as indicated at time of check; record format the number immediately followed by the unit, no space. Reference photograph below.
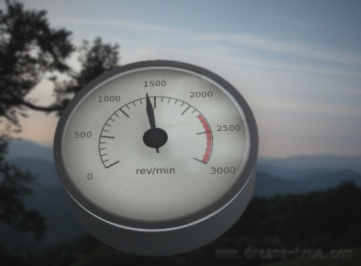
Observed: 1400rpm
